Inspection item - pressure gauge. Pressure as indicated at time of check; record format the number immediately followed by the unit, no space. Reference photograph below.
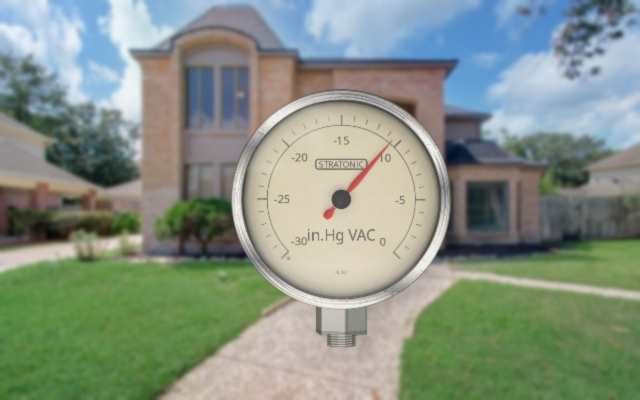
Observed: -10.5inHg
